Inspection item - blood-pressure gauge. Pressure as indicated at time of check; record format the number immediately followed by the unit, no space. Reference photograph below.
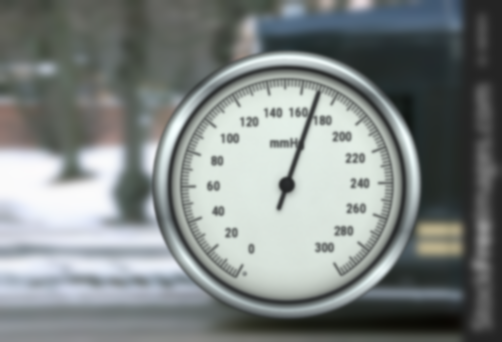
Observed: 170mmHg
